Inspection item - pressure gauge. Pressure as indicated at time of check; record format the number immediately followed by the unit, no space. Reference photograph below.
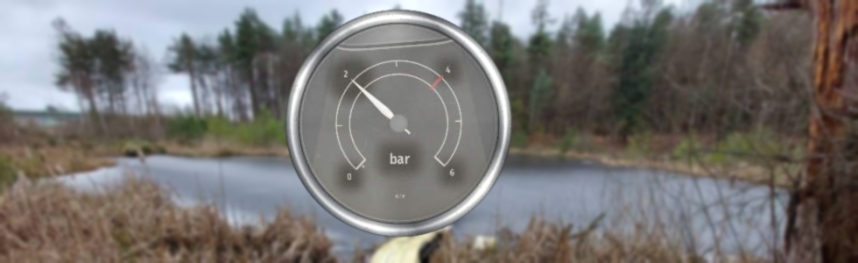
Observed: 2bar
